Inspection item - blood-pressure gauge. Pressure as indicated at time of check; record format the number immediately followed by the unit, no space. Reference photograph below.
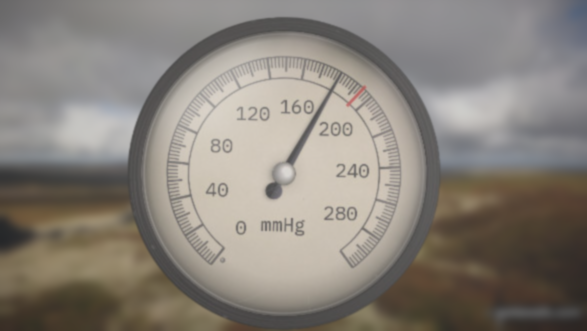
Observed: 180mmHg
